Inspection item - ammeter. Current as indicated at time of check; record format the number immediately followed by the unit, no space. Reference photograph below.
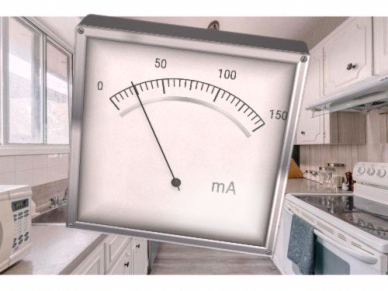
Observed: 25mA
